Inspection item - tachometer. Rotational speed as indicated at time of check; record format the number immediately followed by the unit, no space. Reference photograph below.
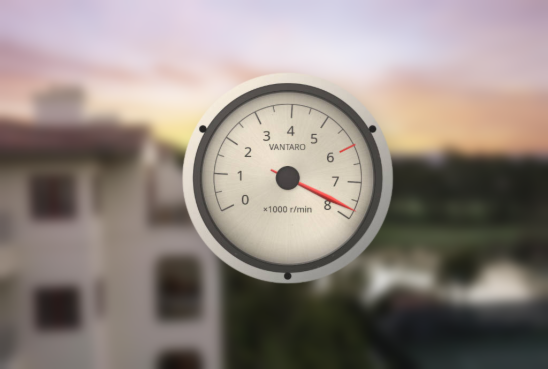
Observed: 7750rpm
